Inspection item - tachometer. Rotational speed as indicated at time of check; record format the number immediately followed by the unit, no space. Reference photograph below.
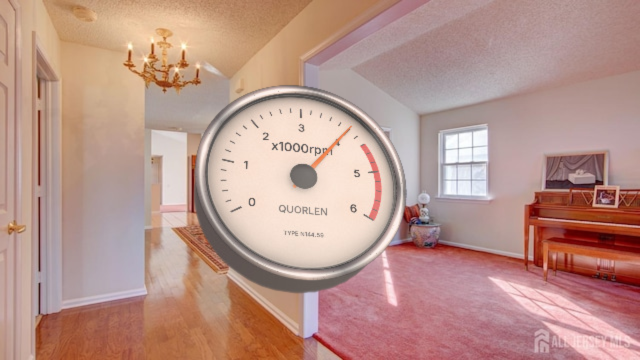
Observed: 4000rpm
